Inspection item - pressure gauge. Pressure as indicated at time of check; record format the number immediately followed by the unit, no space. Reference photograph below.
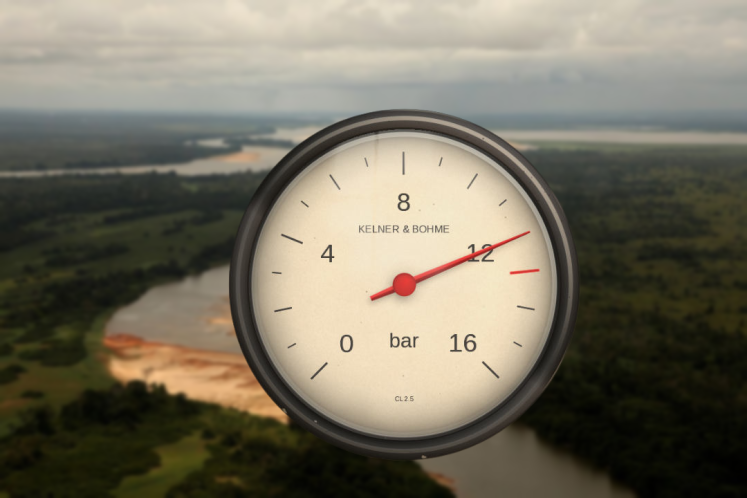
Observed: 12bar
